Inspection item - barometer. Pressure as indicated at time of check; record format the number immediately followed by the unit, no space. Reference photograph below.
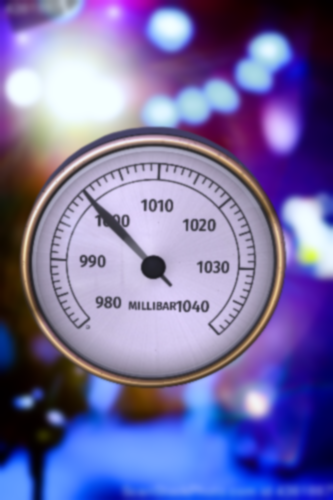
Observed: 1000mbar
